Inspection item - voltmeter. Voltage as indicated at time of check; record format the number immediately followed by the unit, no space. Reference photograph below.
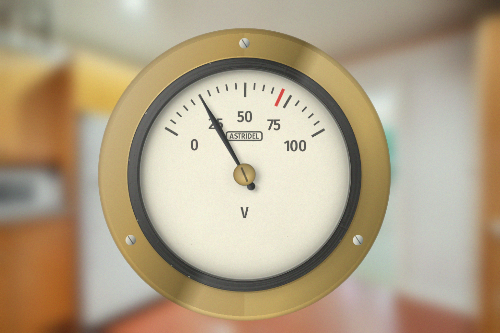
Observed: 25V
